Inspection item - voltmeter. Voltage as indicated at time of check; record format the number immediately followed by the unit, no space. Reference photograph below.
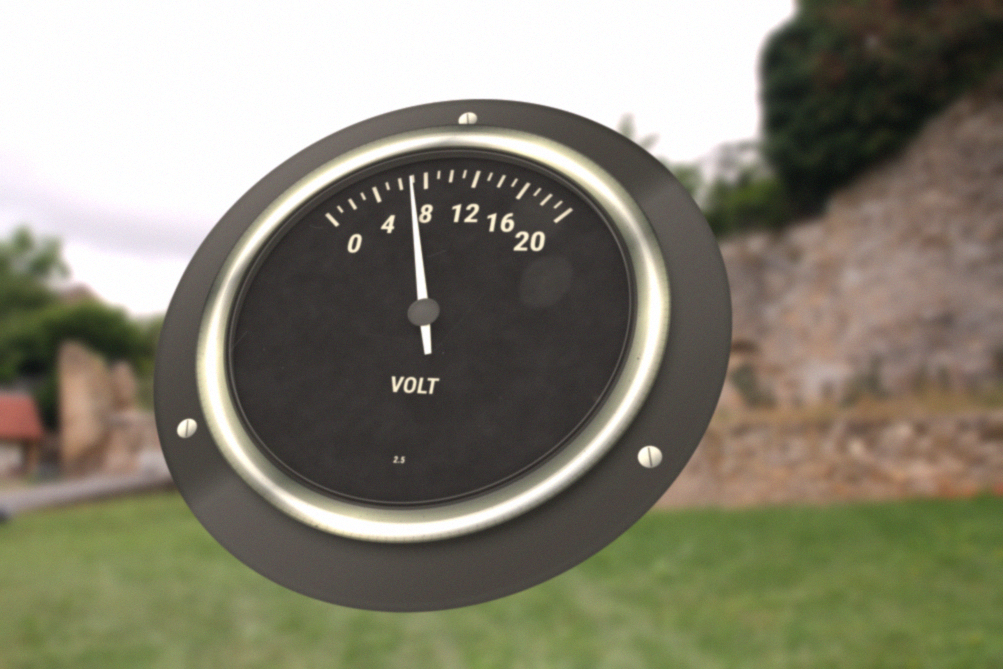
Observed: 7V
